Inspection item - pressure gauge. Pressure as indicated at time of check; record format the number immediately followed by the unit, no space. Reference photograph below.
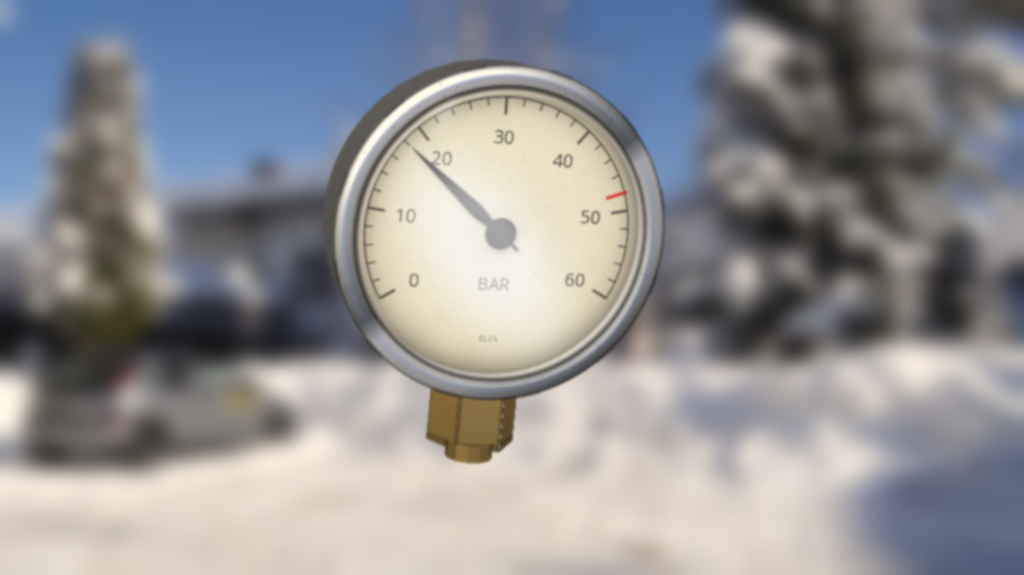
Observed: 18bar
